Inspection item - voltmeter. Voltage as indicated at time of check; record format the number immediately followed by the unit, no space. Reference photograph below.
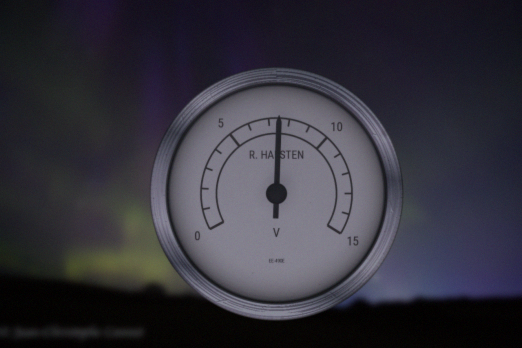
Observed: 7.5V
